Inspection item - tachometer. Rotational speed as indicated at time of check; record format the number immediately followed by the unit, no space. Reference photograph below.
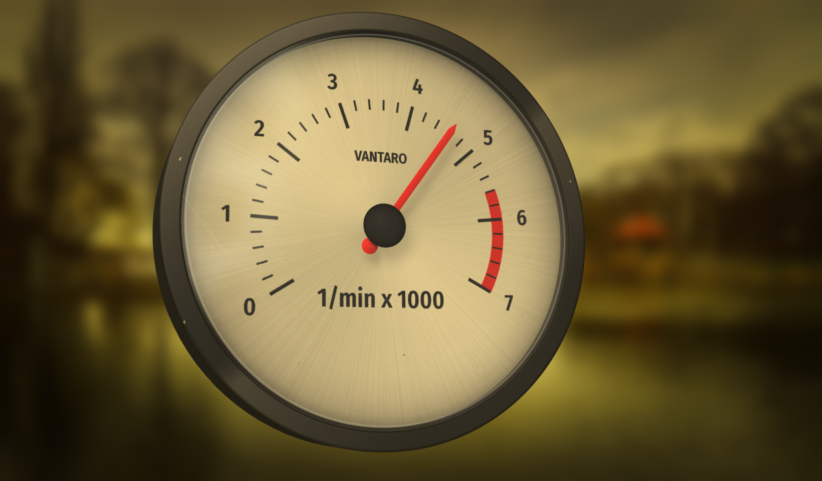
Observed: 4600rpm
